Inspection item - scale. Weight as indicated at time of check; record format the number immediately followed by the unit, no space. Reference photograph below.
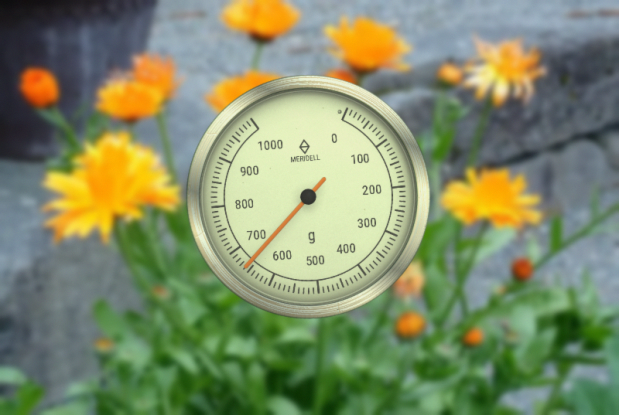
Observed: 660g
